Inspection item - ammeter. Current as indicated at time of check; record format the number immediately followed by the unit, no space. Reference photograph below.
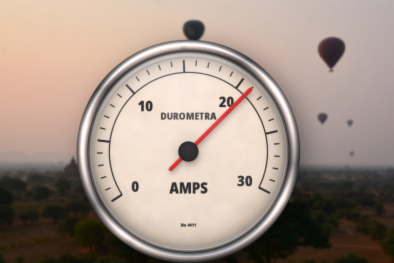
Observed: 21A
